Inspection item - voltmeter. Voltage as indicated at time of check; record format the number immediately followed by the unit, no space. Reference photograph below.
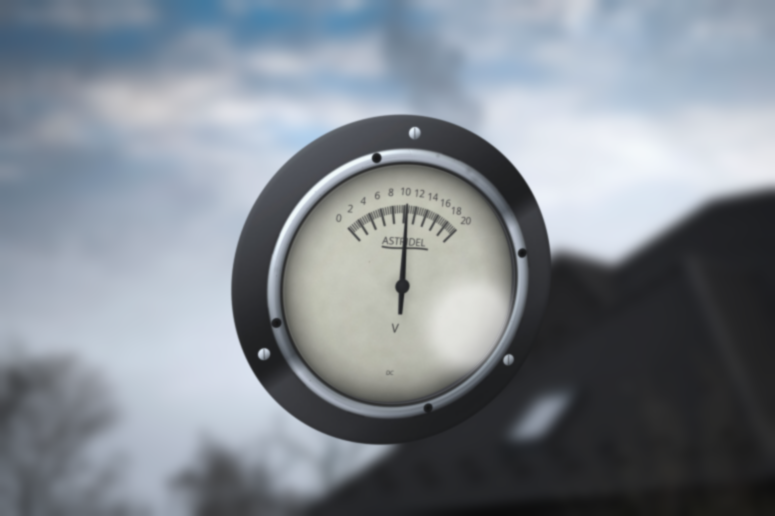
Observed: 10V
